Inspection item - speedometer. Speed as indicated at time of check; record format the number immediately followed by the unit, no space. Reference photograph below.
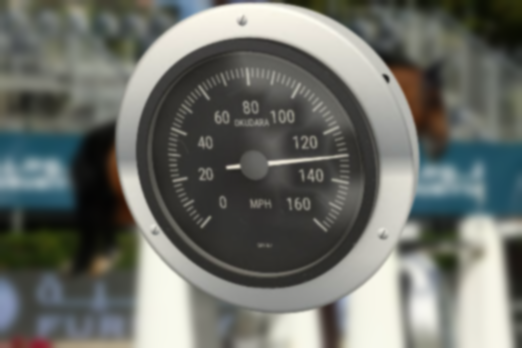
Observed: 130mph
